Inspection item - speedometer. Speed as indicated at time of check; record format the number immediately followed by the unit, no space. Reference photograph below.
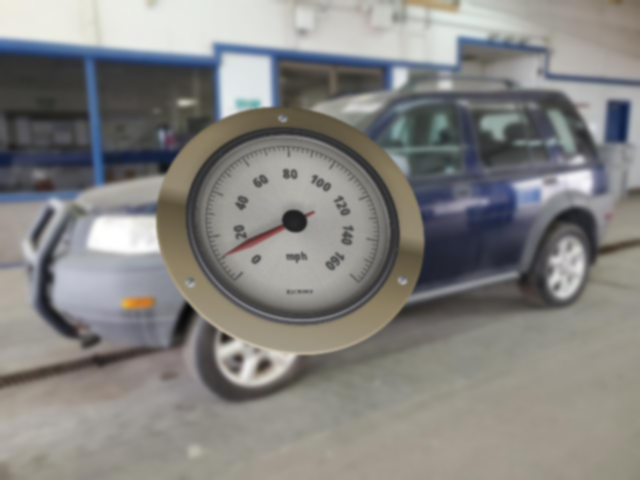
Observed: 10mph
